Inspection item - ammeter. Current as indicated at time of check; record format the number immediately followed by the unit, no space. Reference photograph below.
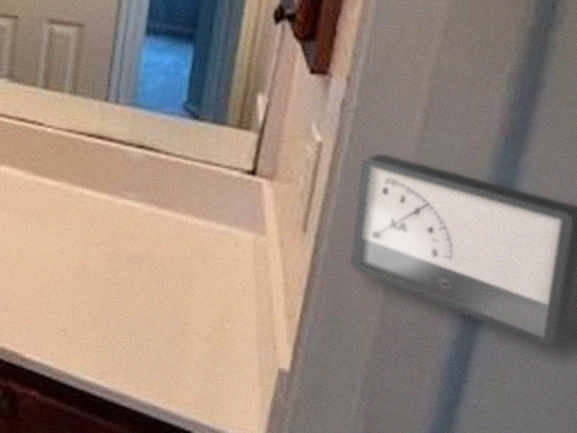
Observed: 3kA
